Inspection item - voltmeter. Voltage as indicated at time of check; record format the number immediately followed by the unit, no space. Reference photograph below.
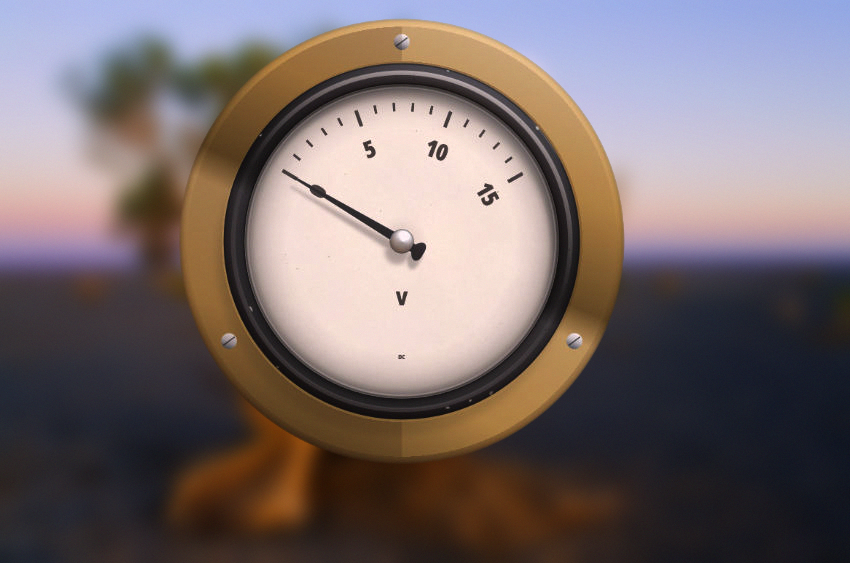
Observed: 0V
